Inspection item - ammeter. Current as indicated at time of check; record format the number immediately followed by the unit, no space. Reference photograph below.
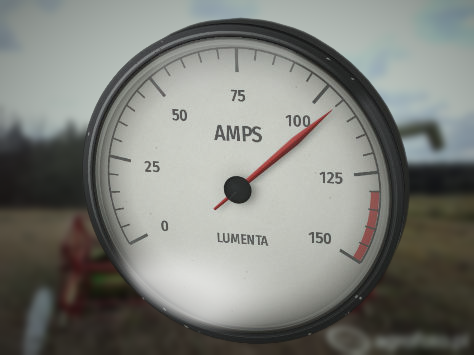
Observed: 105A
